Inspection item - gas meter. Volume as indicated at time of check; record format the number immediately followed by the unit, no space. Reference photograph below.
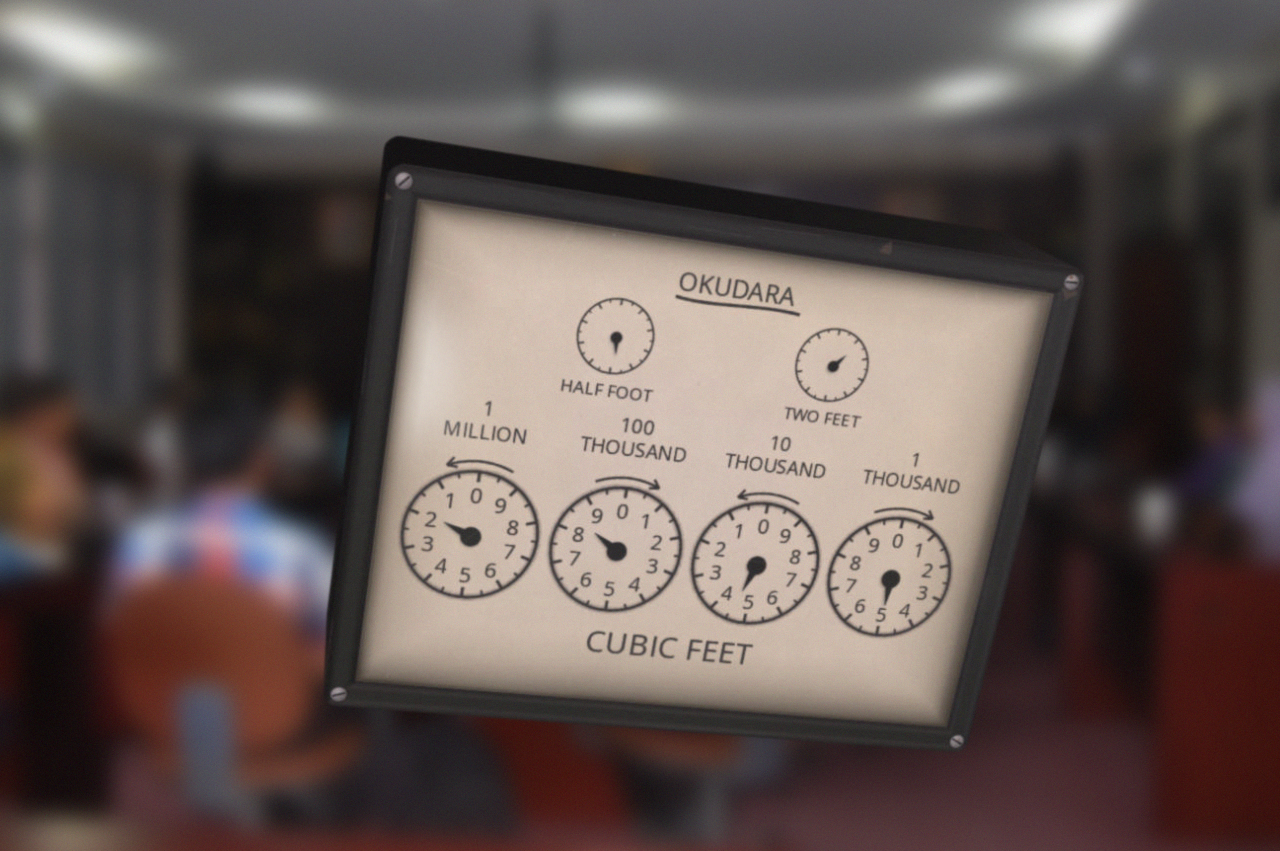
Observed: 184500ft³
